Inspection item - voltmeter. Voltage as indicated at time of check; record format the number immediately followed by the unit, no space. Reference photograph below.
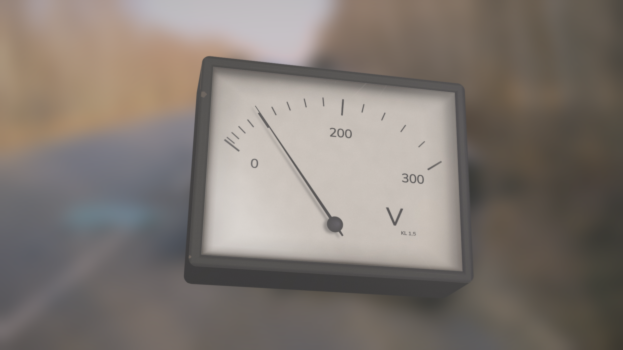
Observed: 100V
